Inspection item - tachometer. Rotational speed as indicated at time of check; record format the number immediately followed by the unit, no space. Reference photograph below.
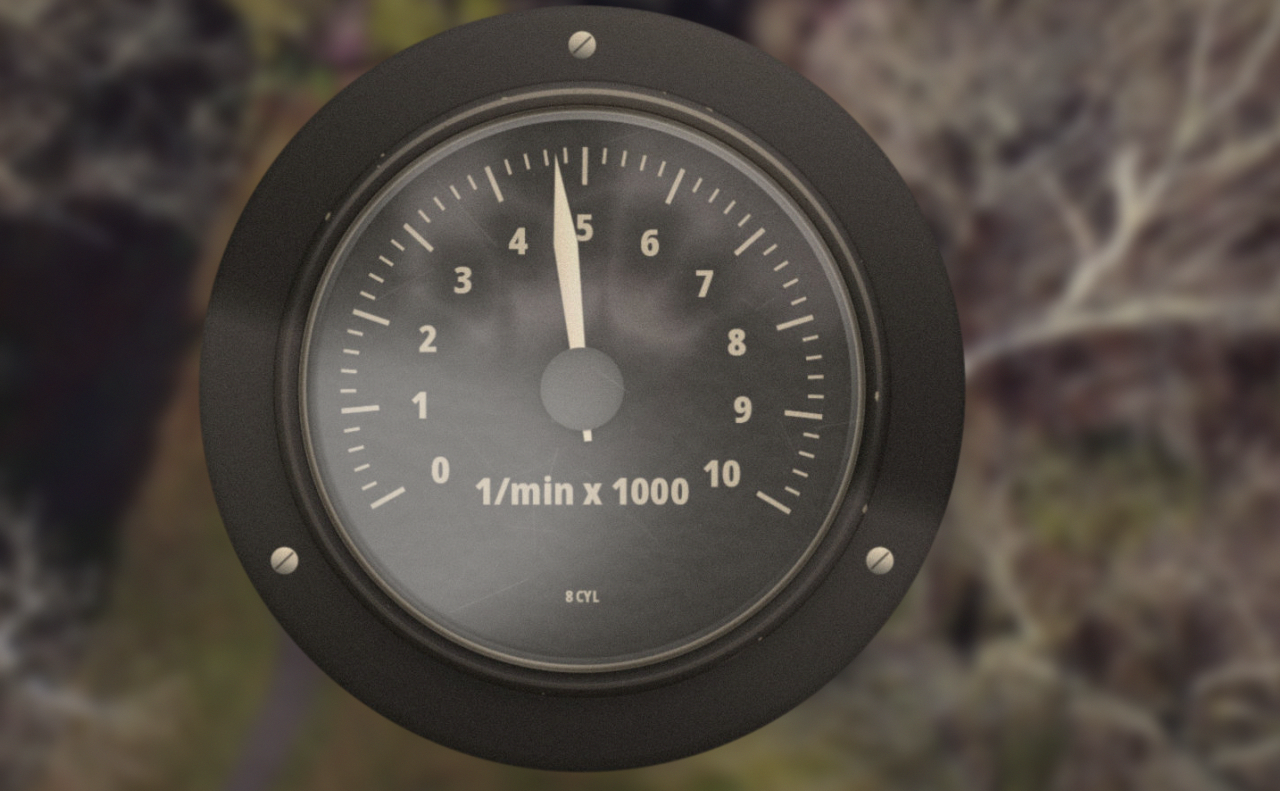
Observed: 4700rpm
